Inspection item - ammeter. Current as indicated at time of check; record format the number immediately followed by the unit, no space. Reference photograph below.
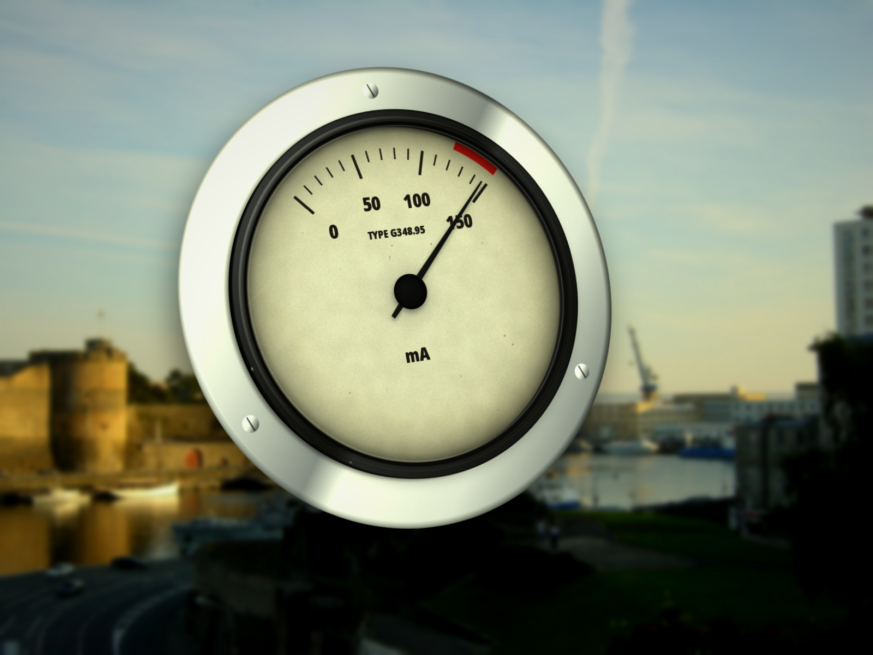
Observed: 145mA
